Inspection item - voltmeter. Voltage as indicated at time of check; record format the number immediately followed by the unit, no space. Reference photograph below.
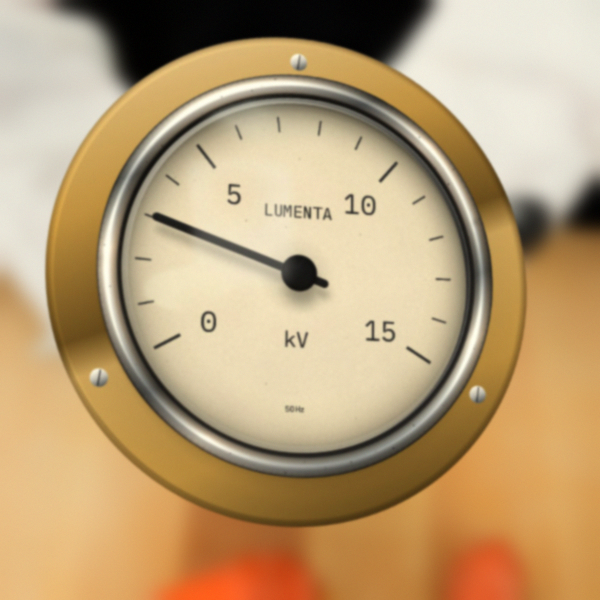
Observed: 3kV
